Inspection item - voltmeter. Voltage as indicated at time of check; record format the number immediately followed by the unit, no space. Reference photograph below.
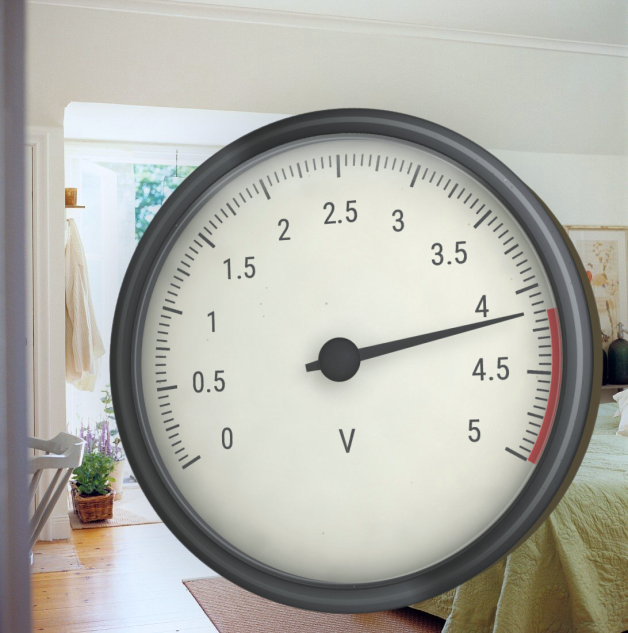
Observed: 4.15V
